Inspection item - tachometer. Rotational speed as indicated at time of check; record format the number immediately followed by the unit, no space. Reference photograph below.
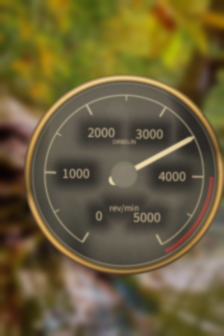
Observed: 3500rpm
